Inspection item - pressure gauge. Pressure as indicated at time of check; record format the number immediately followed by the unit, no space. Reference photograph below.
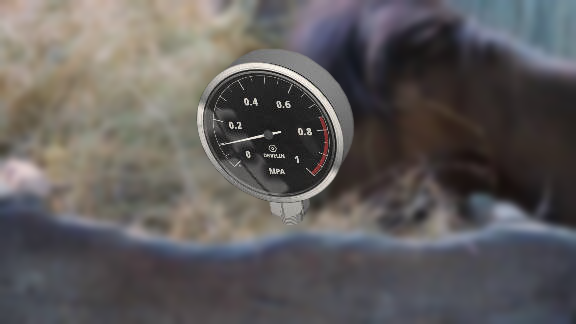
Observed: 0.1MPa
